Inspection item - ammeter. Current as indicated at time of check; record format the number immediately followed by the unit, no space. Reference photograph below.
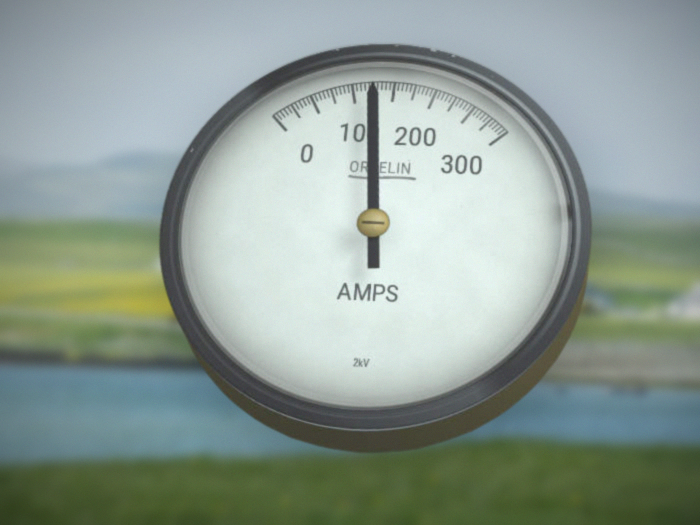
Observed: 125A
